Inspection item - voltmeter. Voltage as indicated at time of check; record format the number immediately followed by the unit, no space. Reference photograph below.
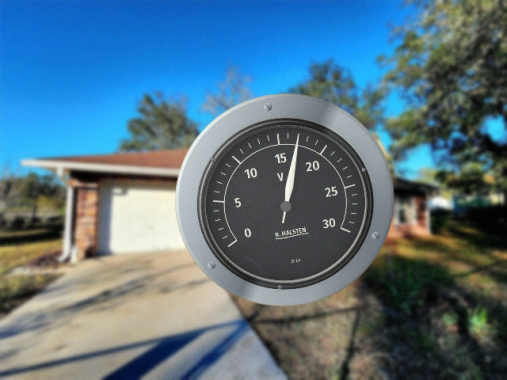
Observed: 17V
